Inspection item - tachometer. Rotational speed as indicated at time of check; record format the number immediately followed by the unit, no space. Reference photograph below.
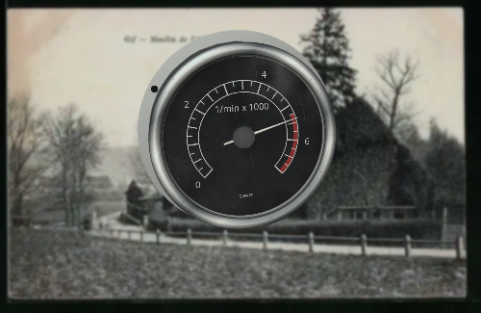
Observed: 5375rpm
